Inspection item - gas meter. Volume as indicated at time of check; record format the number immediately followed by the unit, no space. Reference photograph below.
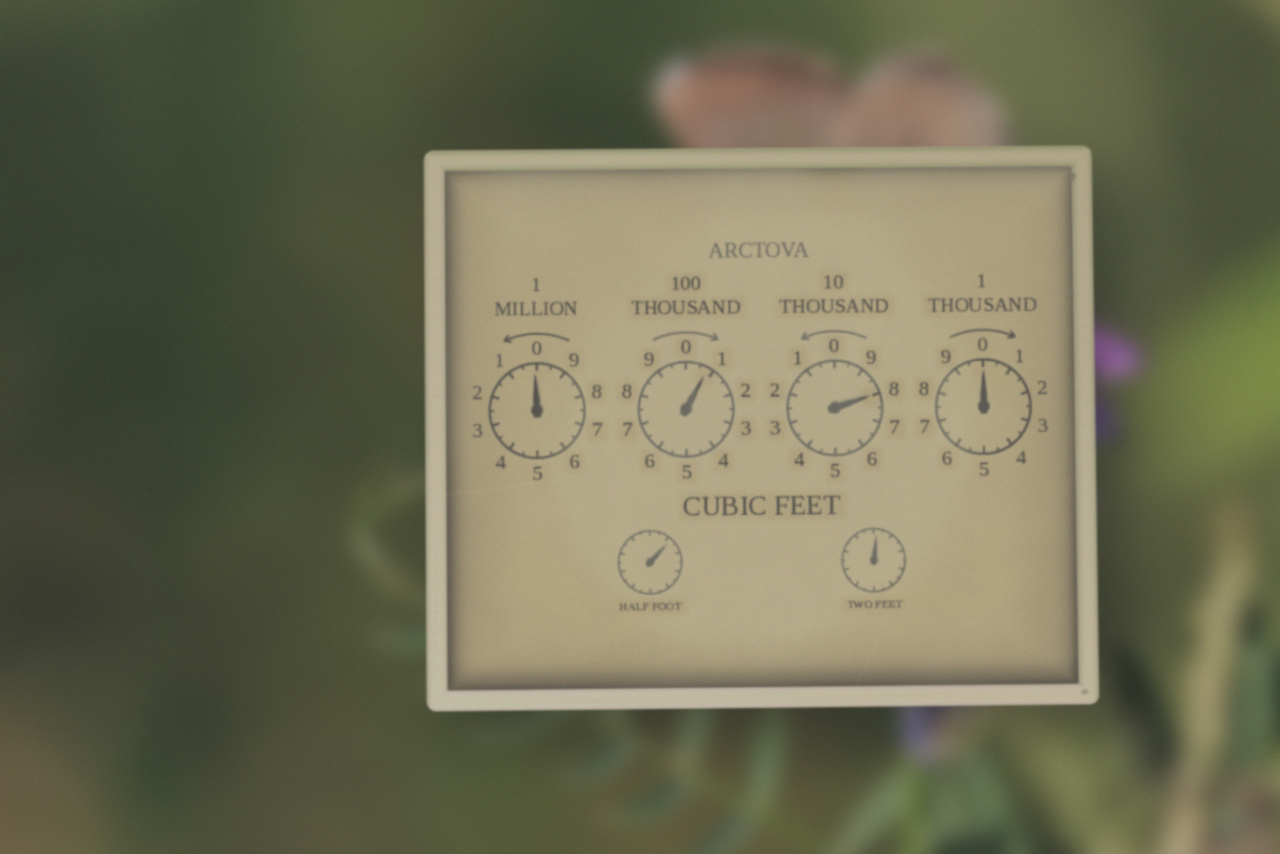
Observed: 8000ft³
